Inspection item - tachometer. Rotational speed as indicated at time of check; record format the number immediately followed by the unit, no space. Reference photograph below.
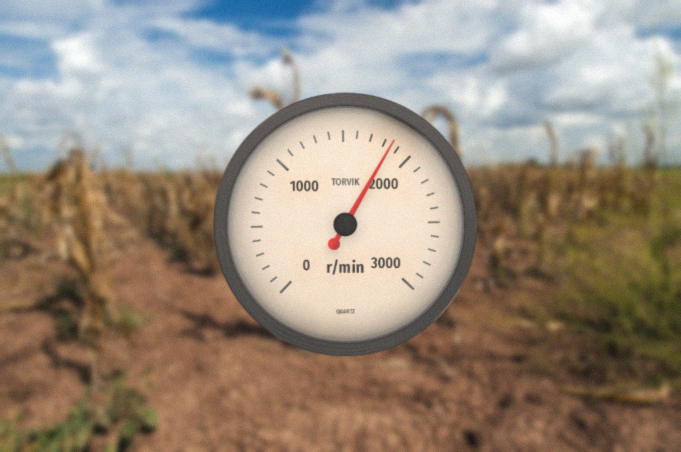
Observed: 1850rpm
